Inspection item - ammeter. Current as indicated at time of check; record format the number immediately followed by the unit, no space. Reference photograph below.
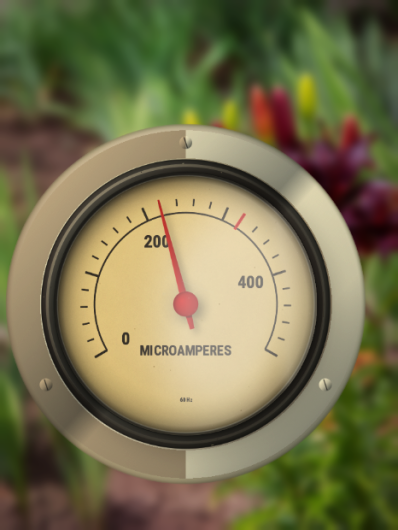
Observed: 220µA
